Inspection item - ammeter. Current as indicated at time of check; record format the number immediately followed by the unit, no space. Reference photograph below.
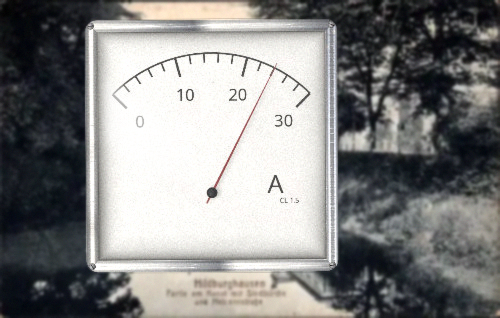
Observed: 24A
